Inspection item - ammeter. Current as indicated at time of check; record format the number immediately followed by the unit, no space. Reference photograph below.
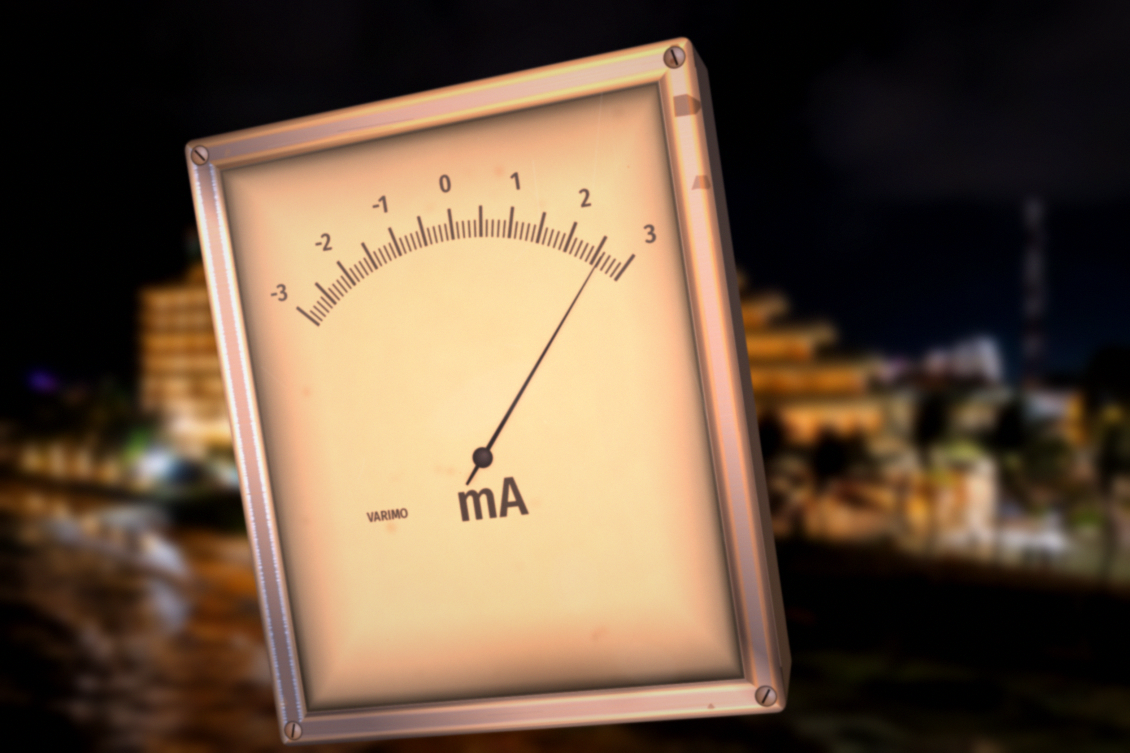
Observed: 2.6mA
